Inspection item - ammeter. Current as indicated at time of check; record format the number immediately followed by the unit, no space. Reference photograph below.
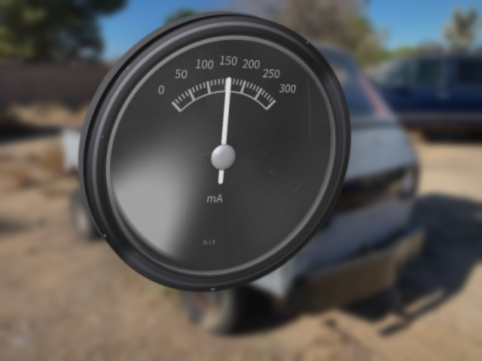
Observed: 150mA
